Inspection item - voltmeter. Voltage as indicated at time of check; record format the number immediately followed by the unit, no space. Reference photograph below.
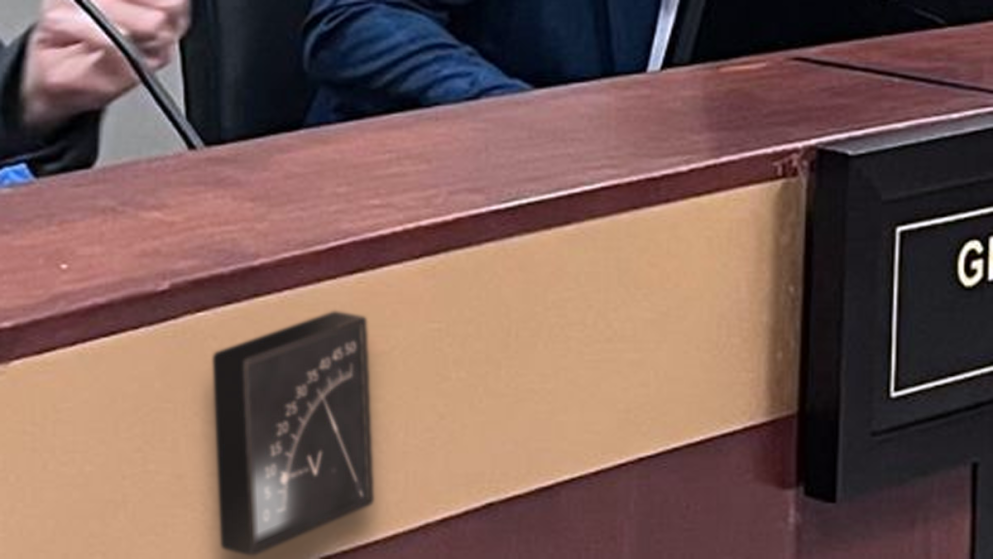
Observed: 35V
